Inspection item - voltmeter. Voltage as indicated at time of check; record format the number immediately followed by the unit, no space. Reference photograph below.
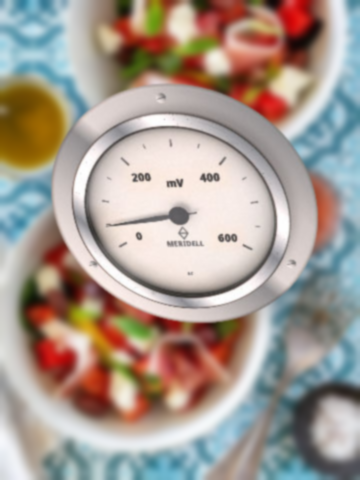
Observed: 50mV
